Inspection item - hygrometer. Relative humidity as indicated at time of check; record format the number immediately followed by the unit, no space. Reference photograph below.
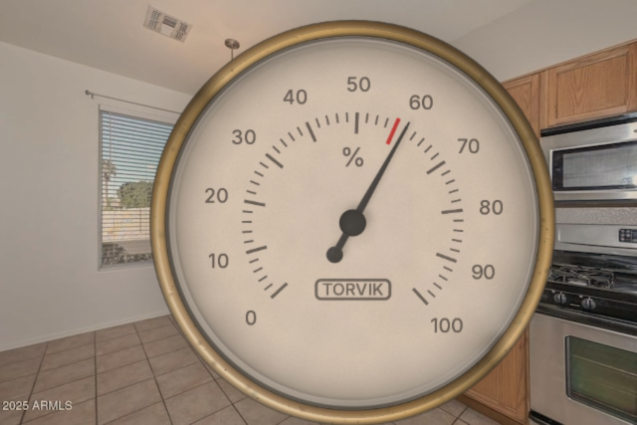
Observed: 60%
